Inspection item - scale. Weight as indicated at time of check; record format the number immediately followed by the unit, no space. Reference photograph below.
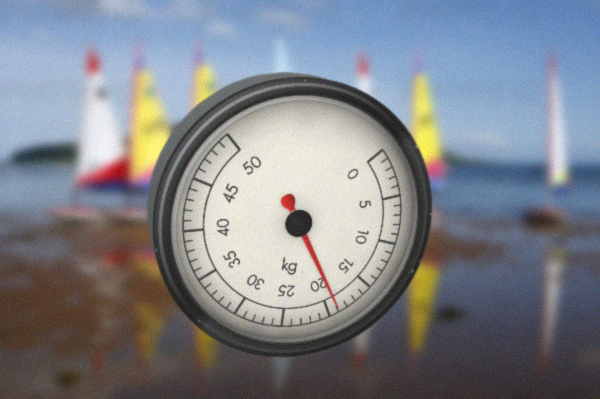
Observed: 19kg
